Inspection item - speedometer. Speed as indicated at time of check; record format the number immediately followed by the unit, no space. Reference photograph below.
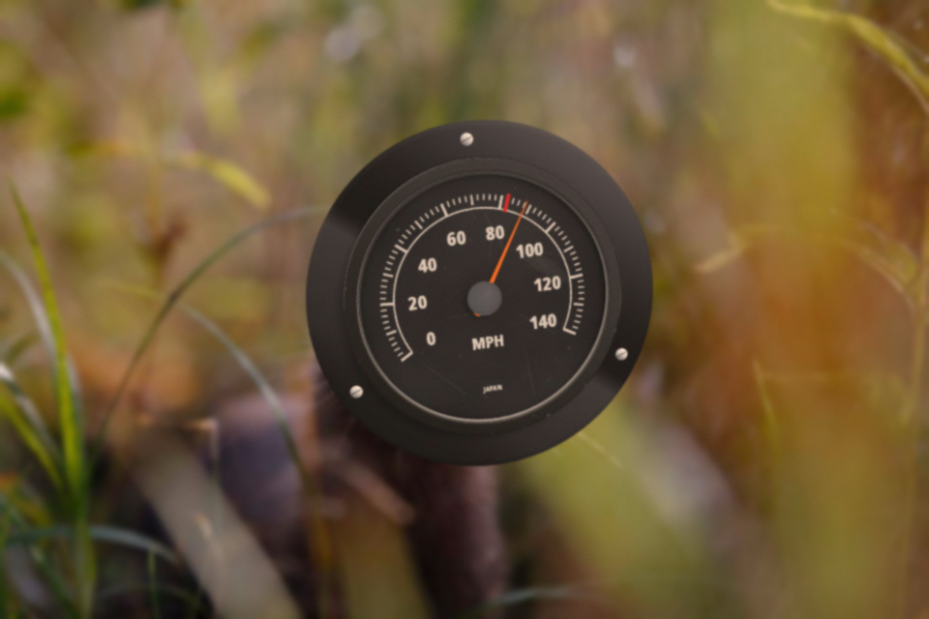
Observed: 88mph
